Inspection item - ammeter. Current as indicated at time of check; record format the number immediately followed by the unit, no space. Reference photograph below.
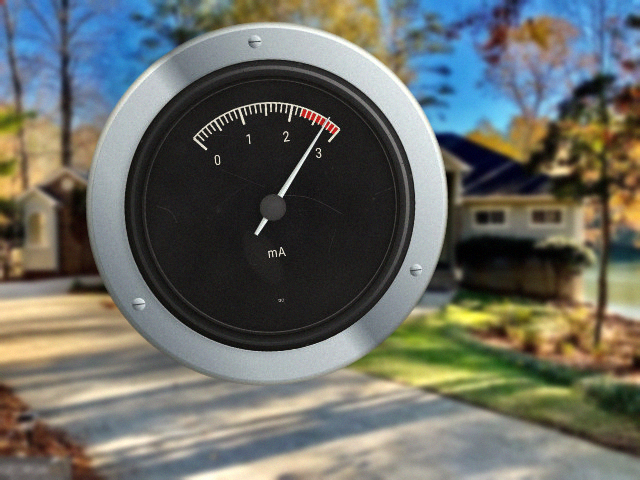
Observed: 2.7mA
